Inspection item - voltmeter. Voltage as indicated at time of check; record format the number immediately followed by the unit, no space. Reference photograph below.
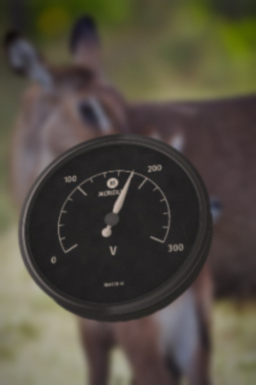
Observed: 180V
